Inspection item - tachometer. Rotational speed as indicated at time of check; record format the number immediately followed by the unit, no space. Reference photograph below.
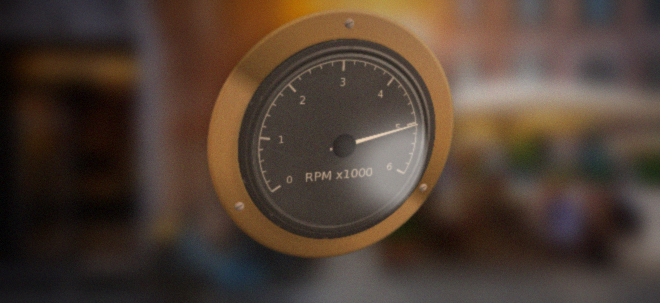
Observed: 5000rpm
